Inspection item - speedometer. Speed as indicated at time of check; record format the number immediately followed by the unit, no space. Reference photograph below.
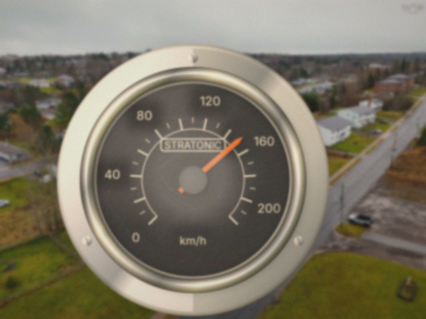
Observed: 150km/h
